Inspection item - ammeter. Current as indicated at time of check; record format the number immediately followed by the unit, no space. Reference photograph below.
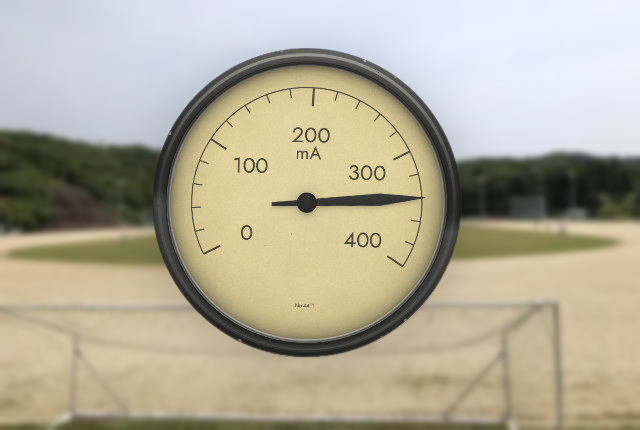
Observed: 340mA
